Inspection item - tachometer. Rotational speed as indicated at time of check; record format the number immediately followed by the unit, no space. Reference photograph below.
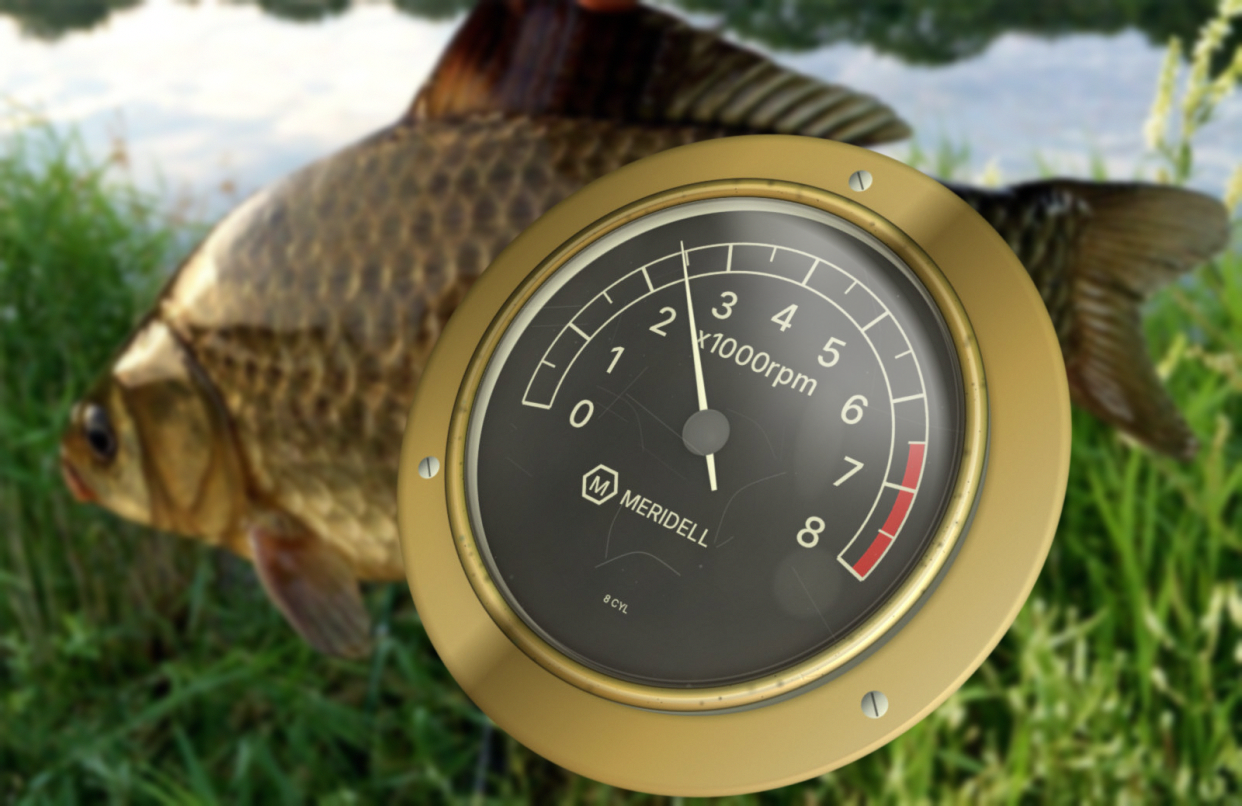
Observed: 2500rpm
